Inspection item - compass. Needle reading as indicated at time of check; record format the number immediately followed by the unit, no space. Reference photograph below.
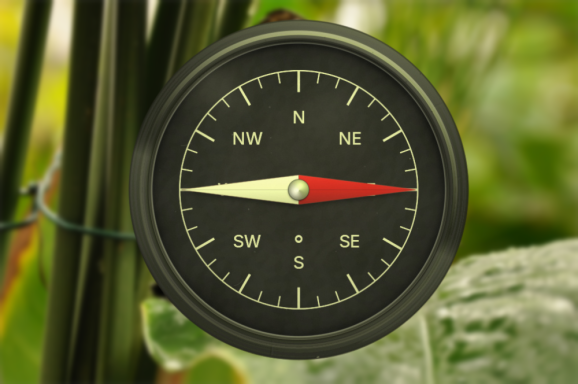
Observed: 90°
